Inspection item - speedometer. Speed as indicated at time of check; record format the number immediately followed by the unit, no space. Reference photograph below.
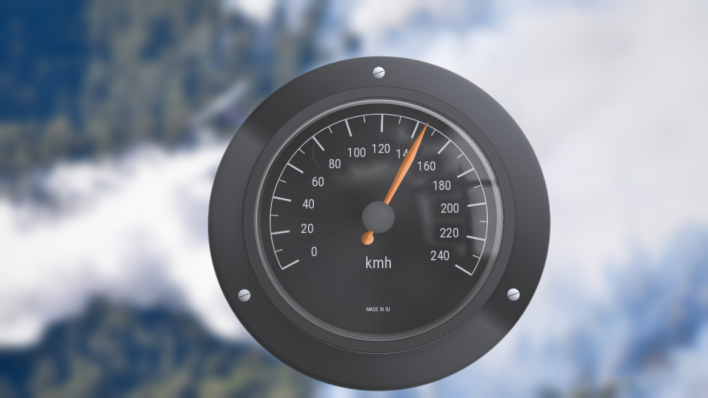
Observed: 145km/h
